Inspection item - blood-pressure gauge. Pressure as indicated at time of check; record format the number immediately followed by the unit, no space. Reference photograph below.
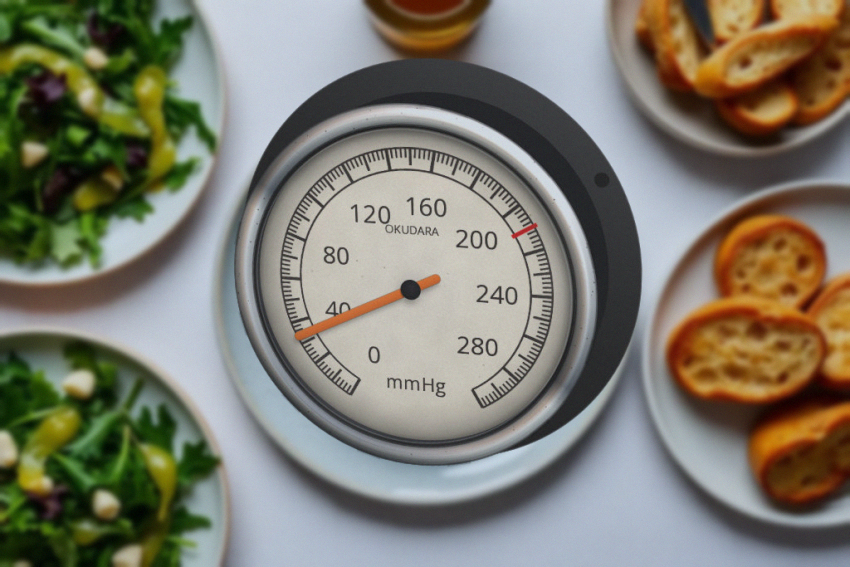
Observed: 34mmHg
